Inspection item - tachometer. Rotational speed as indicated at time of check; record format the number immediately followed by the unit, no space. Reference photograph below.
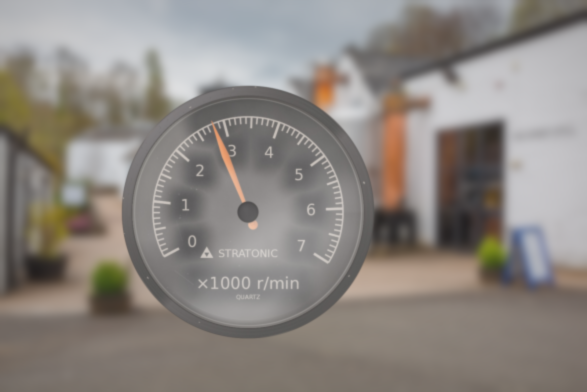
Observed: 2800rpm
